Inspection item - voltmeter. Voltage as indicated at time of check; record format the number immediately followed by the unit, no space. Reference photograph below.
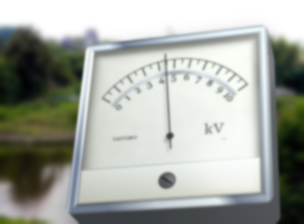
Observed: 4.5kV
